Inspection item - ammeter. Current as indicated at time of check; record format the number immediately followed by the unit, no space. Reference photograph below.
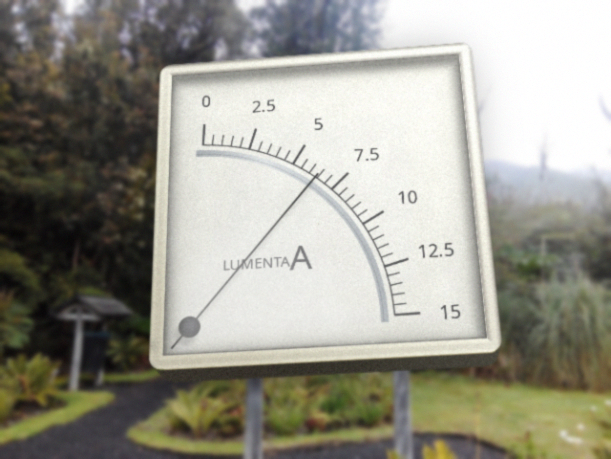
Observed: 6.5A
